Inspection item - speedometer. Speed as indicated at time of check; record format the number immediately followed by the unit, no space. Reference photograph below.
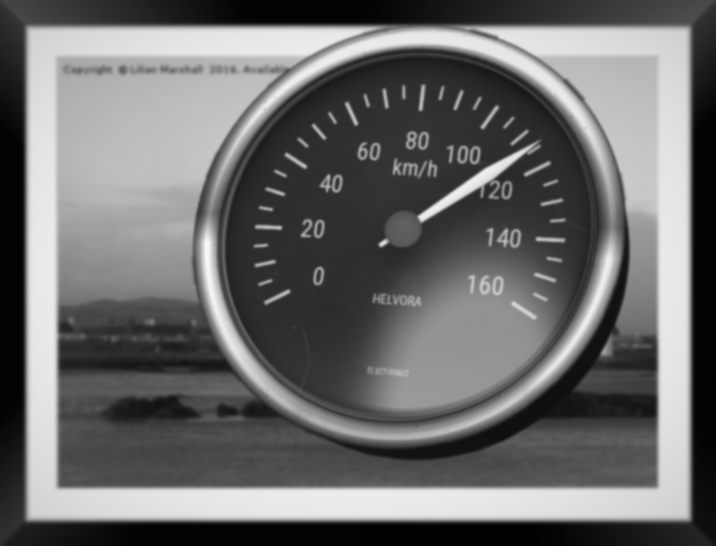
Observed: 115km/h
